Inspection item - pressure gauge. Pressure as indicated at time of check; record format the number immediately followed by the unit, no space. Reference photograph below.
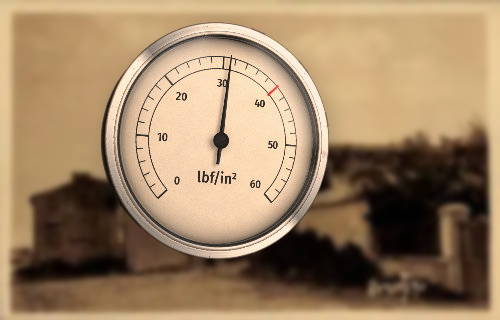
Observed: 31psi
